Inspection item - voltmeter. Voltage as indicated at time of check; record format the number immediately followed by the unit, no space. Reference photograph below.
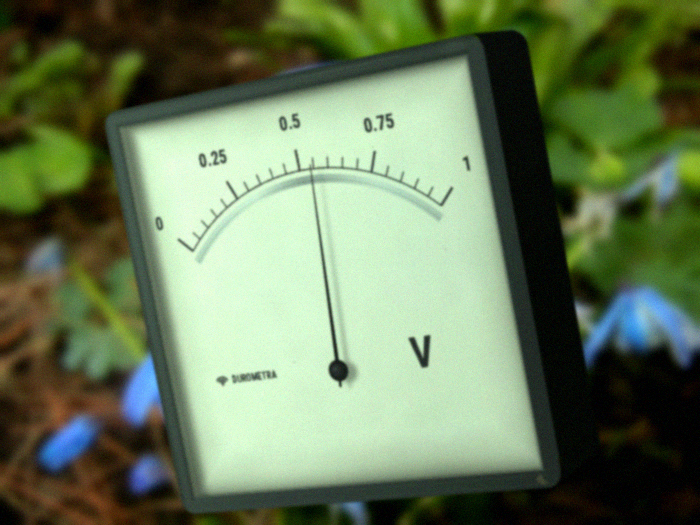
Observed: 0.55V
